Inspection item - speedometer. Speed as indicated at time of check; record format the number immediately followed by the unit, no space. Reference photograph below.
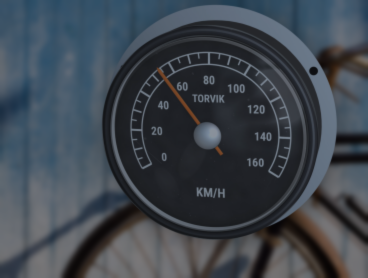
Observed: 55km/h
